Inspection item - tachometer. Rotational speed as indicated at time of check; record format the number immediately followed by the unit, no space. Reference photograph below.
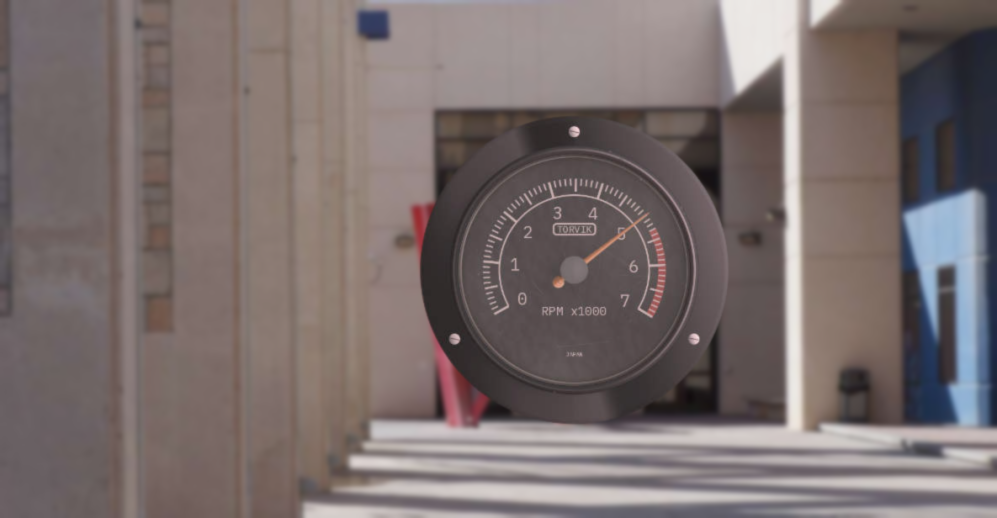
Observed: 5000rpm
